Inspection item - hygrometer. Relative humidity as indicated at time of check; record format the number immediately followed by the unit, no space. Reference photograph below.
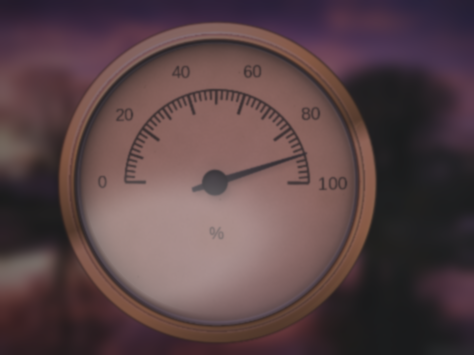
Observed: 90%
